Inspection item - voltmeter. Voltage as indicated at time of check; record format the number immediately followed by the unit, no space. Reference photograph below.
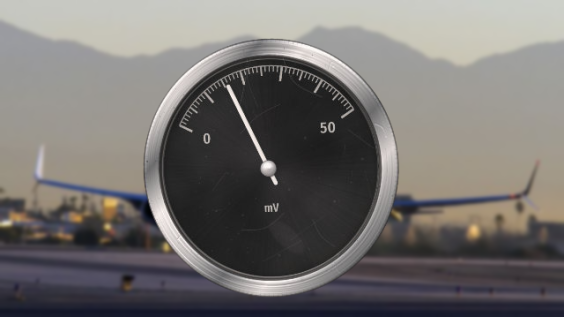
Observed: 16mV
